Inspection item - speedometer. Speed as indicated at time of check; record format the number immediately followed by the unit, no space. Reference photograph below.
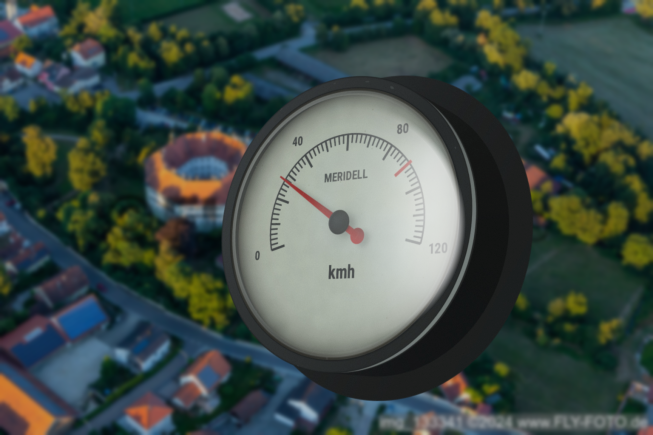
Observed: 28km/h
